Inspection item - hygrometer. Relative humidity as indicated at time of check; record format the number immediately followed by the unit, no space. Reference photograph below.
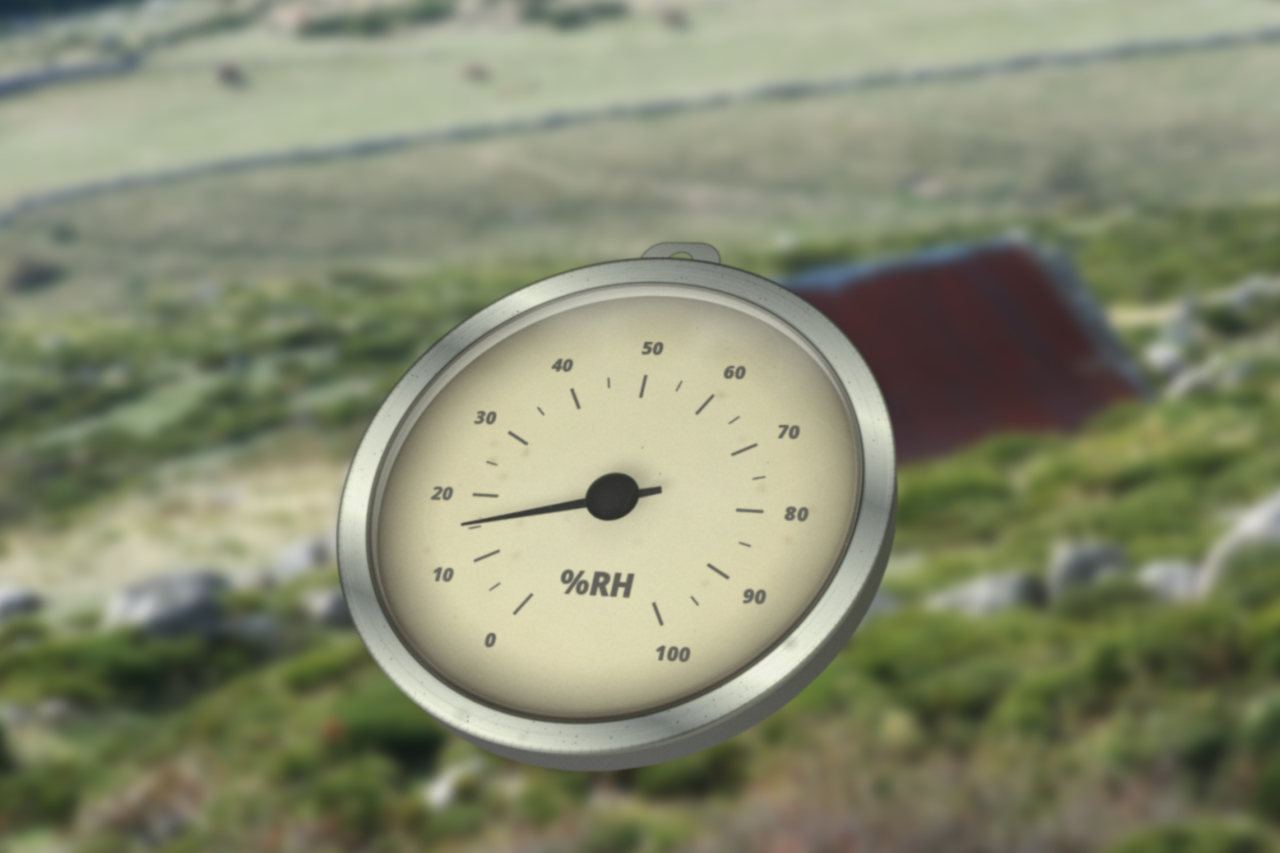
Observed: 15%
